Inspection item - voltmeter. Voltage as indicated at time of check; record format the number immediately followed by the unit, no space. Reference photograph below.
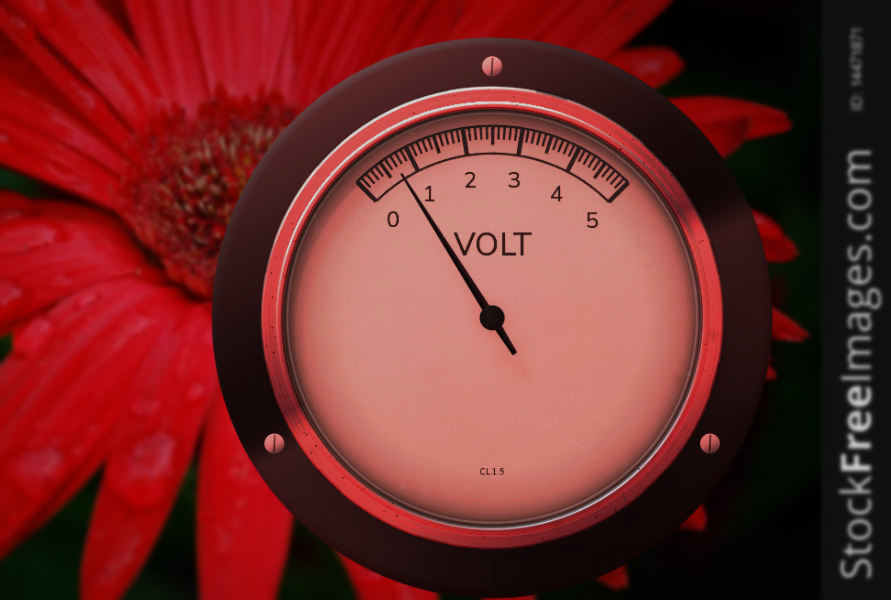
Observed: 0.7V
